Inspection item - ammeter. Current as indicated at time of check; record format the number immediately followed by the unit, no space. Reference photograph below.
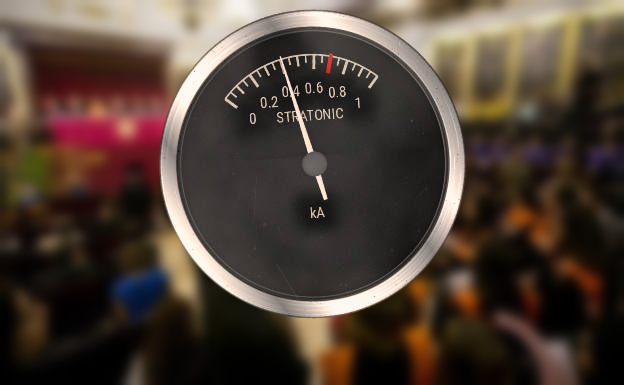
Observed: 0.4kA
